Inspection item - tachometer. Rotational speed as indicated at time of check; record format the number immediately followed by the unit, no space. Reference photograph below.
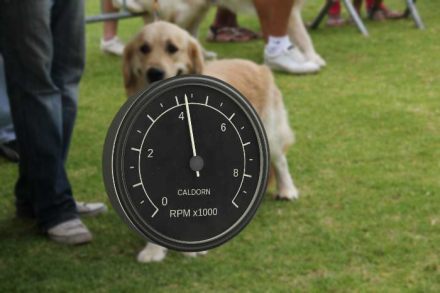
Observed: 4250rpm
